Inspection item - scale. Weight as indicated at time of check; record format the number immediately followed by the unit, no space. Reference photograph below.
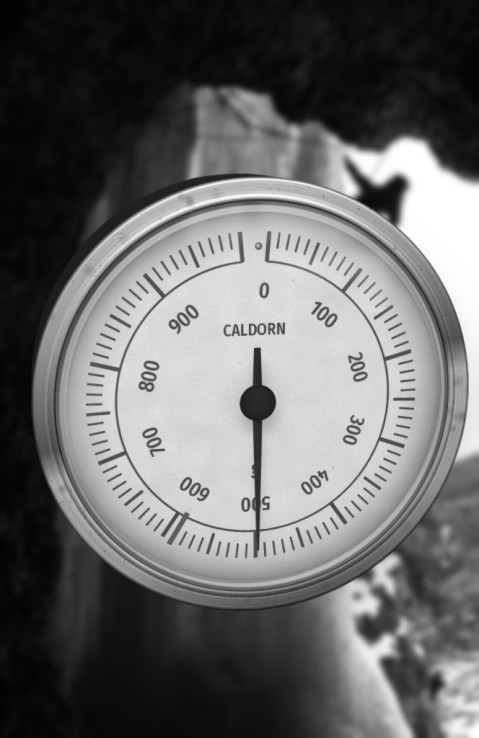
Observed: 500g
